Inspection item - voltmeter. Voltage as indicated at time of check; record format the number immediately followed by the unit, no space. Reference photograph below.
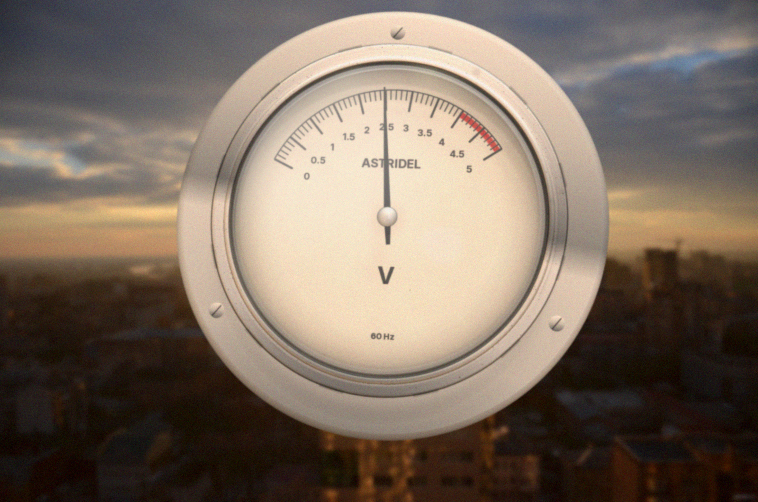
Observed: 2.5V
